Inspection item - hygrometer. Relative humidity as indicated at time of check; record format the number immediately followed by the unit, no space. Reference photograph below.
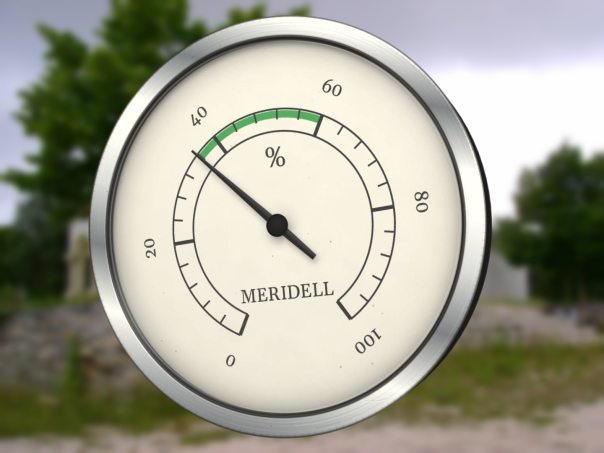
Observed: 36%
